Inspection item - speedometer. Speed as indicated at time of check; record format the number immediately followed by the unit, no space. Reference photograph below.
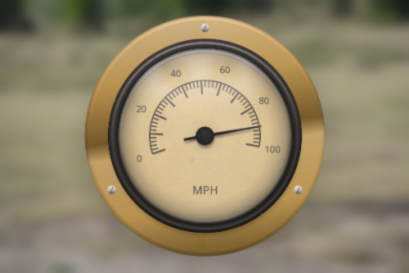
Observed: 90mph
